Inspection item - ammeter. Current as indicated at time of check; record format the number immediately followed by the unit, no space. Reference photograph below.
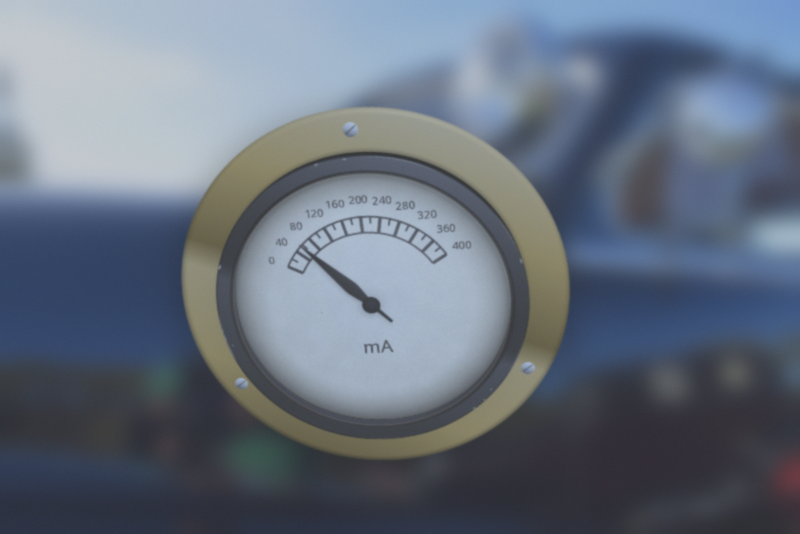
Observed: 60mA
